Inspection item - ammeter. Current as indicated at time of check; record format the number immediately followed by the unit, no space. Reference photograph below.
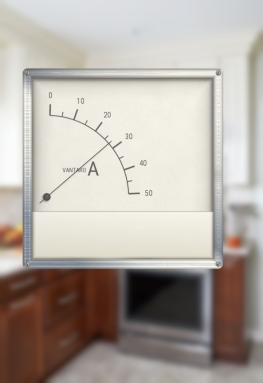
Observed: 27.5A
